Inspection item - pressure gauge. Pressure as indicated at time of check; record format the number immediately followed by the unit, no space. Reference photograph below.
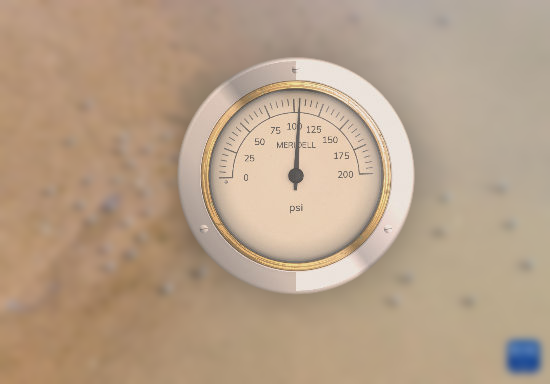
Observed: 105psi
